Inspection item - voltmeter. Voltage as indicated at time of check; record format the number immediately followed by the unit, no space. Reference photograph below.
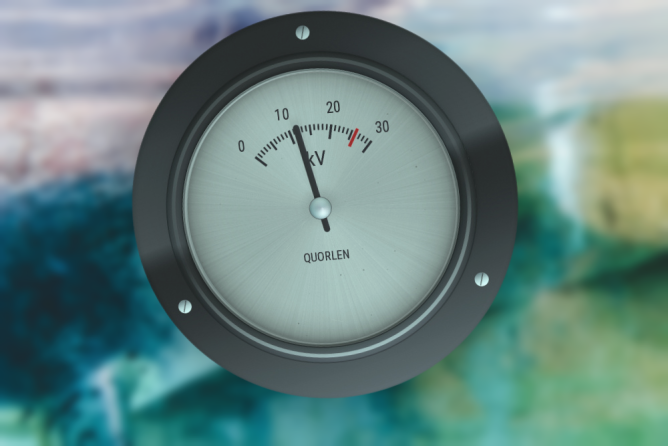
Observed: 12kV
